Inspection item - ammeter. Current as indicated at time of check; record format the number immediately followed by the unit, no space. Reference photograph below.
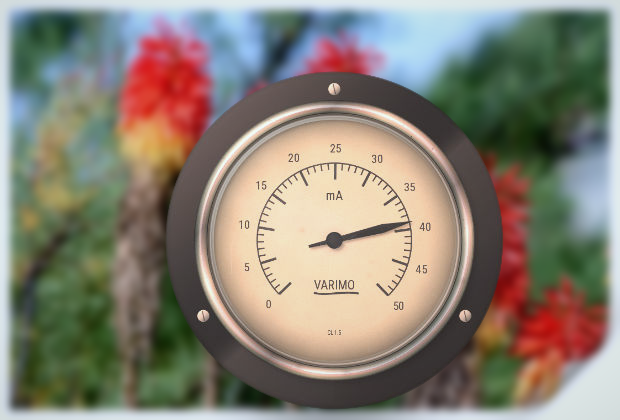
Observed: 39mA
